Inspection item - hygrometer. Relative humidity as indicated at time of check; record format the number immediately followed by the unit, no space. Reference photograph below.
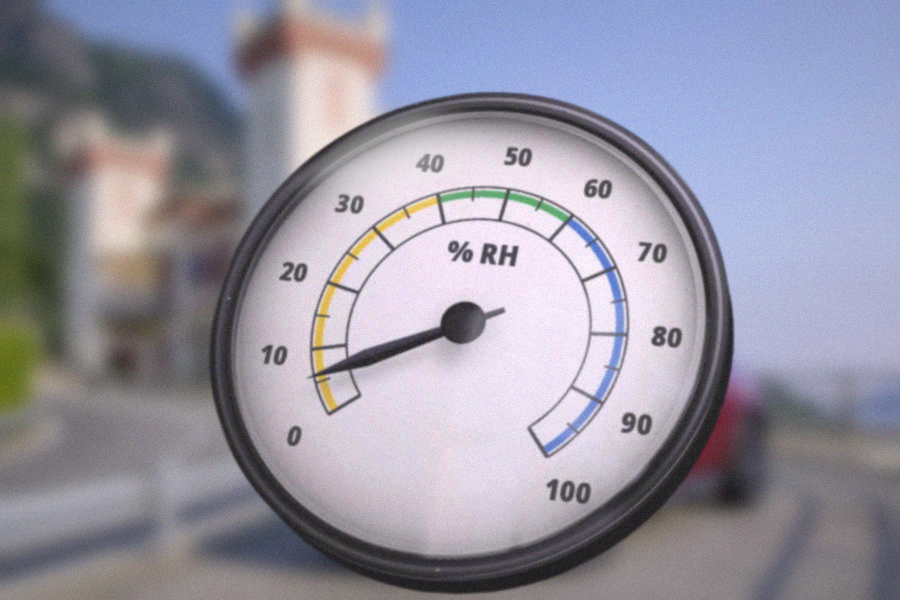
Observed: 5%
